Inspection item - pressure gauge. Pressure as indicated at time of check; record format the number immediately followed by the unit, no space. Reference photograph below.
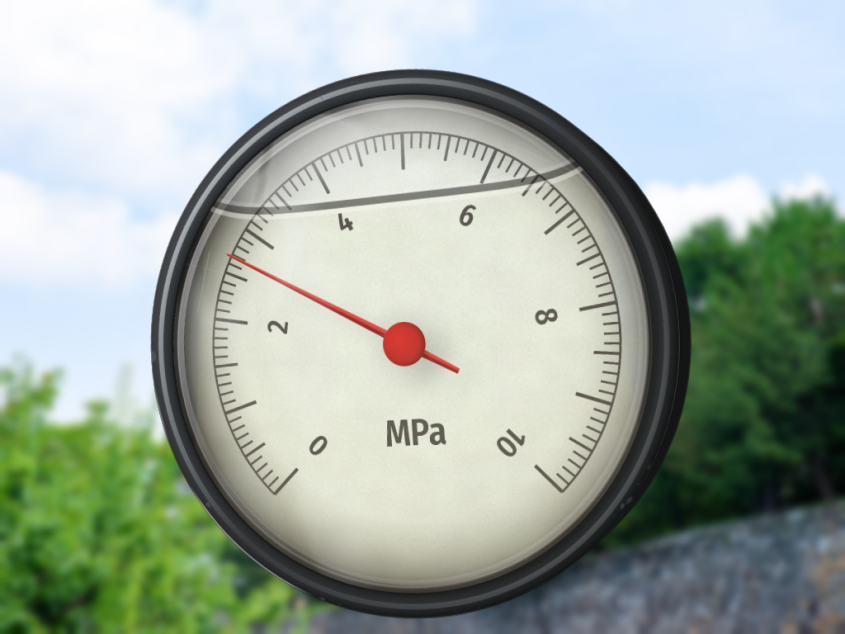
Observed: 2.7MPa
